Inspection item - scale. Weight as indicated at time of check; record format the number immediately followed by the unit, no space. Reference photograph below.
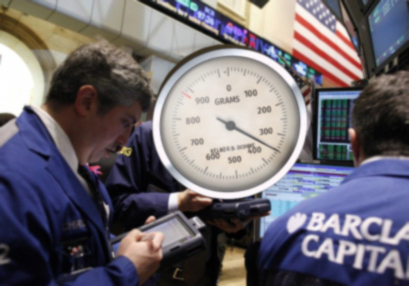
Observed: 350g
